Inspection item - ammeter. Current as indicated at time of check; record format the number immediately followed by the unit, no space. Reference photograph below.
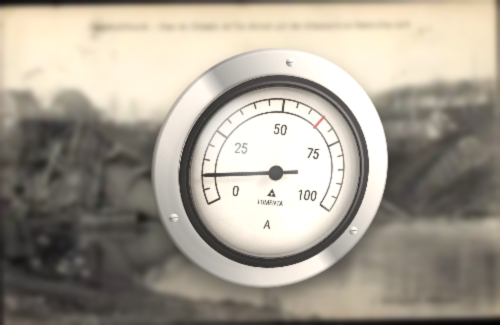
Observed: 10A
